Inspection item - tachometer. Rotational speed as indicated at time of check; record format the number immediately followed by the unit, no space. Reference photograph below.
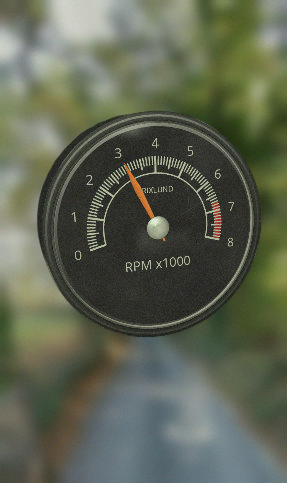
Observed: 3000rpm
